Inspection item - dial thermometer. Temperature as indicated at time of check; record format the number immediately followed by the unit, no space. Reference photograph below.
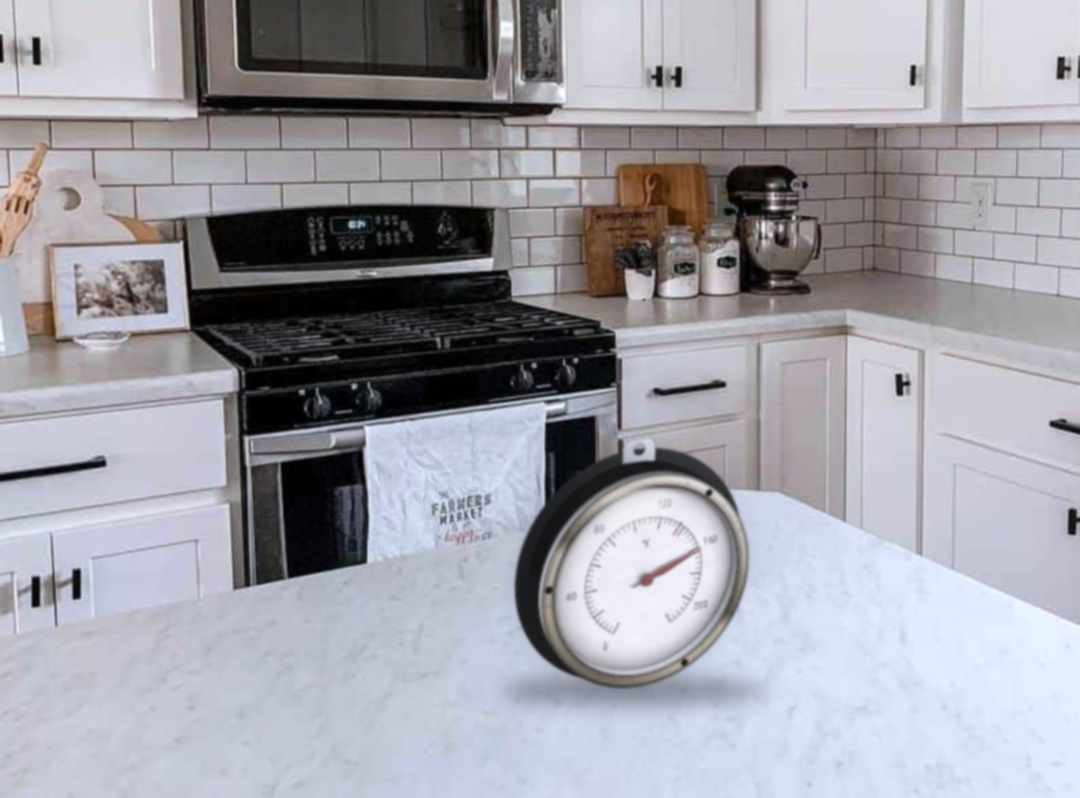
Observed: 160°F
